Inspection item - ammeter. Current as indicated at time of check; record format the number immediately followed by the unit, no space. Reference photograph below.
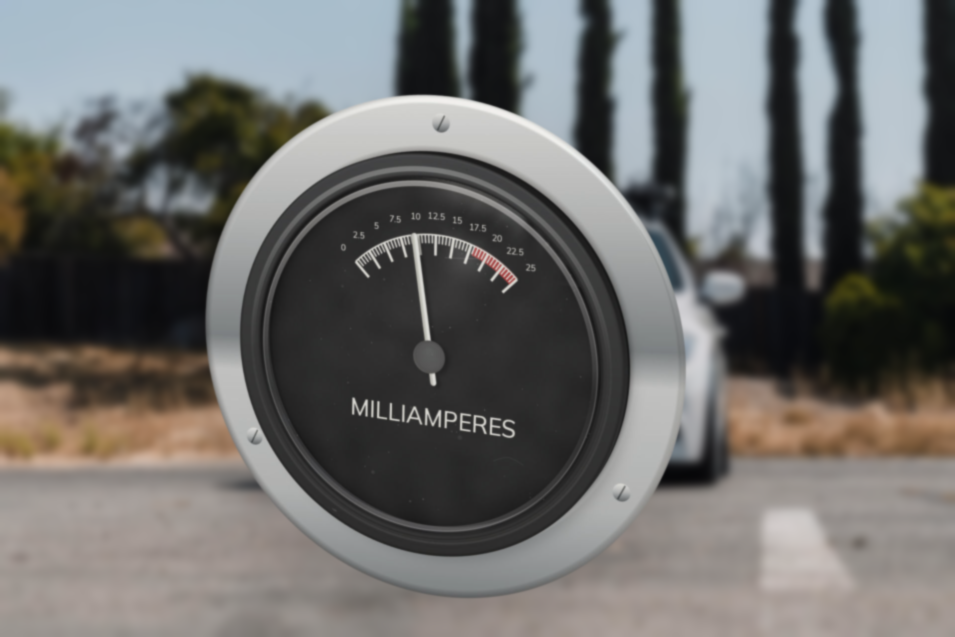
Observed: 10mA
